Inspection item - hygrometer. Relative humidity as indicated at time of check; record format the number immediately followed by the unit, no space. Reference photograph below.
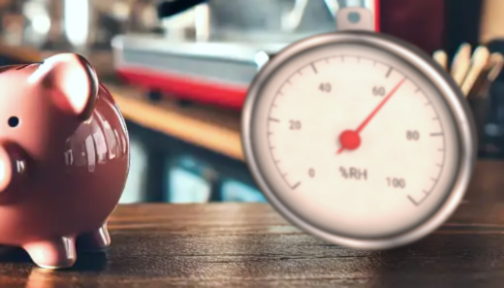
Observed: 64%
